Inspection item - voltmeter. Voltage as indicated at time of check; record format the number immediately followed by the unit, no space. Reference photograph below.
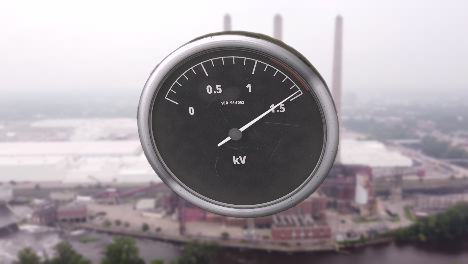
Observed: 1.45kV
